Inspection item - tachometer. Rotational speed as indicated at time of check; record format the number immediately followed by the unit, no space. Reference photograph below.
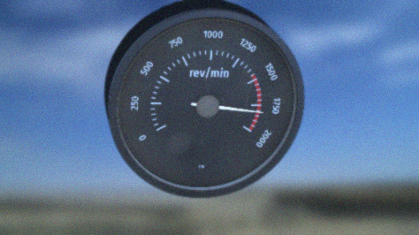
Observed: 1800rpm
